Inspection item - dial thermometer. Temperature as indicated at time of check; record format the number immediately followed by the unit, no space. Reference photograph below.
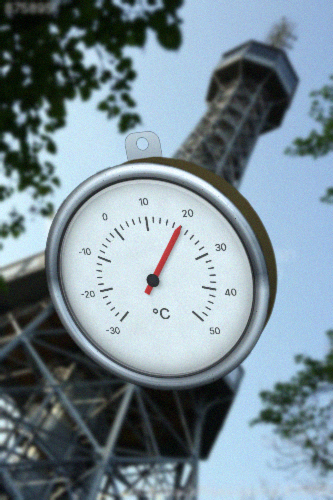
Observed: 20°C
